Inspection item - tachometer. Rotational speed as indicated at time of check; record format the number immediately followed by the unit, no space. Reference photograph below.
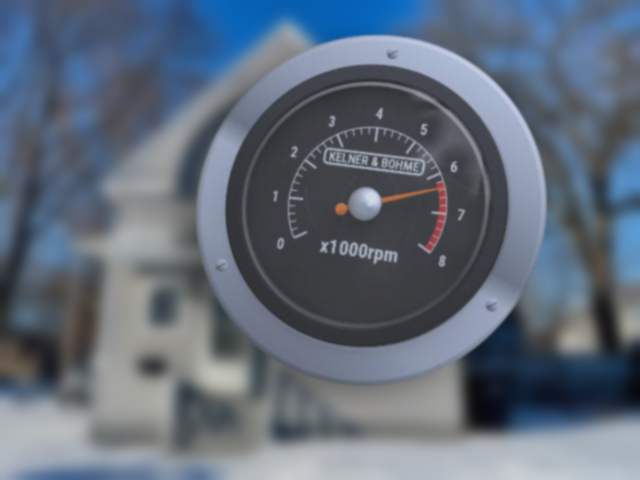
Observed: 6400rpm
